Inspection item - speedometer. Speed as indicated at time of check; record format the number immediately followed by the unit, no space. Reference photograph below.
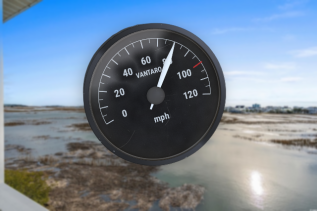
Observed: 80mph
